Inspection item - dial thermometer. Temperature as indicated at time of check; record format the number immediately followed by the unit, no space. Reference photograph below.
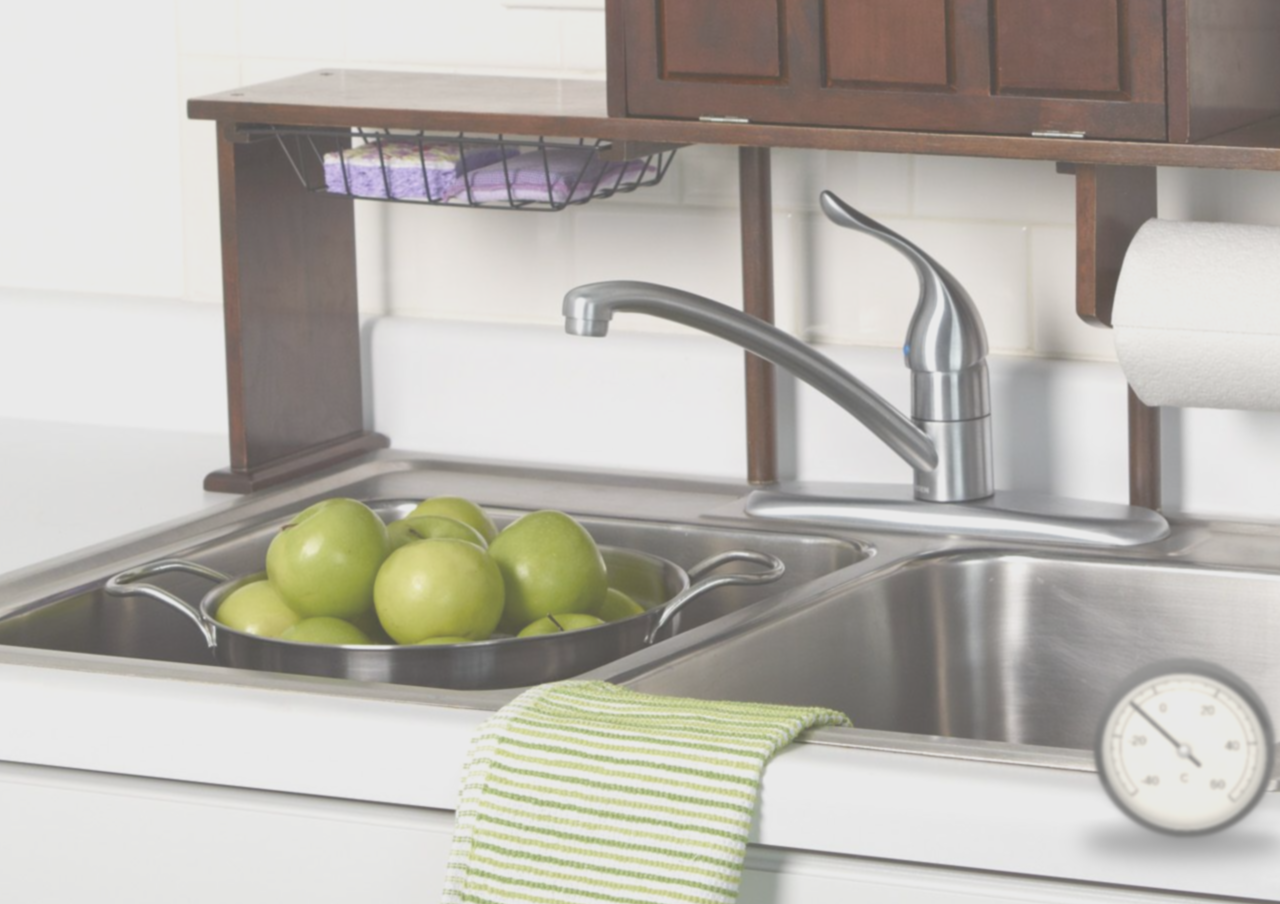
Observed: -8°C
